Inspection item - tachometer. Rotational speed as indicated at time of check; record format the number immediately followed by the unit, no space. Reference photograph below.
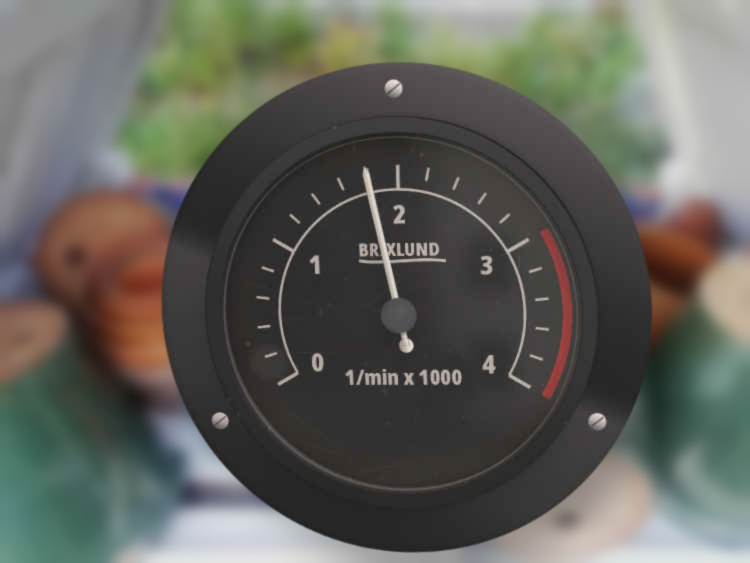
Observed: 1800rpm
